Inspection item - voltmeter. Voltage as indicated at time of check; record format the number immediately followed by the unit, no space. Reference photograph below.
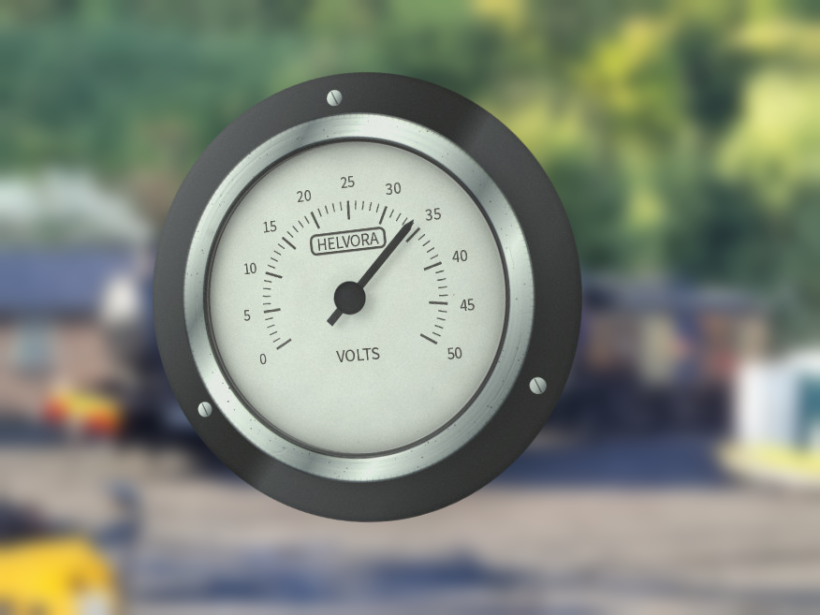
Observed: 34V
